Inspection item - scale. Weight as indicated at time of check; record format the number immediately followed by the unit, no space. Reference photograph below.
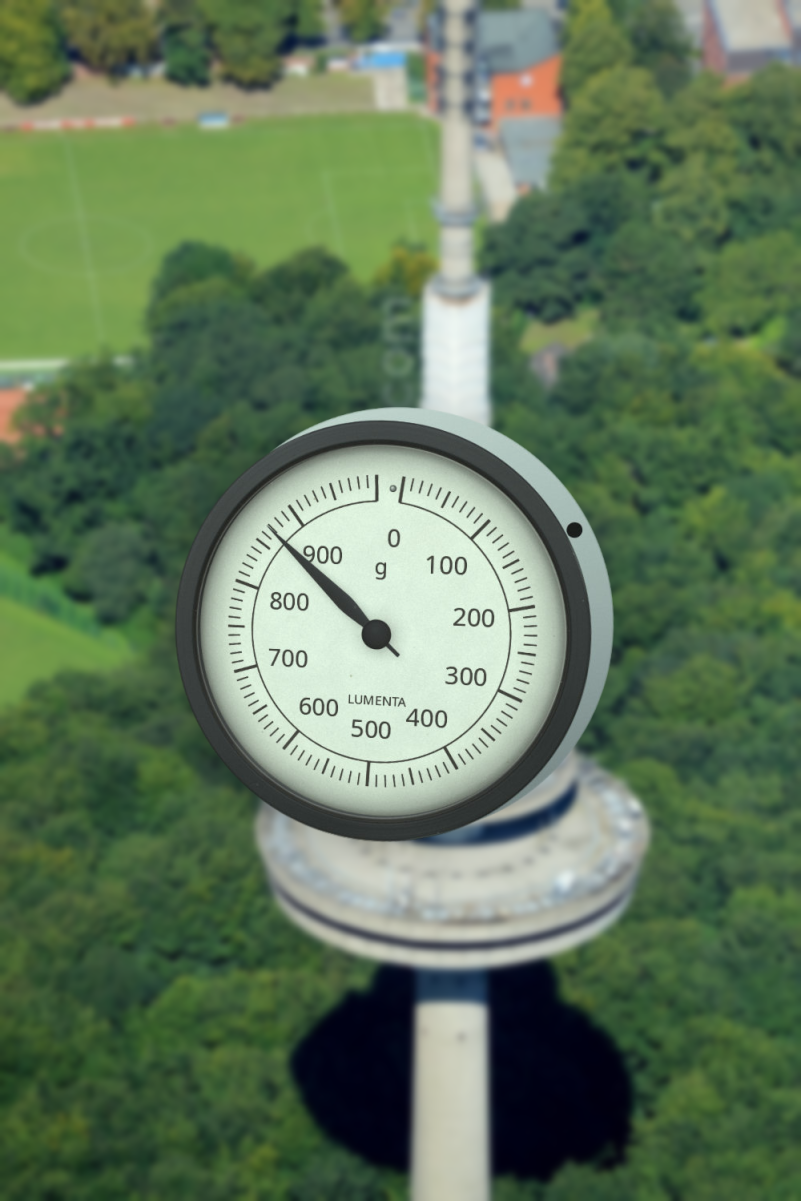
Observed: 870g
